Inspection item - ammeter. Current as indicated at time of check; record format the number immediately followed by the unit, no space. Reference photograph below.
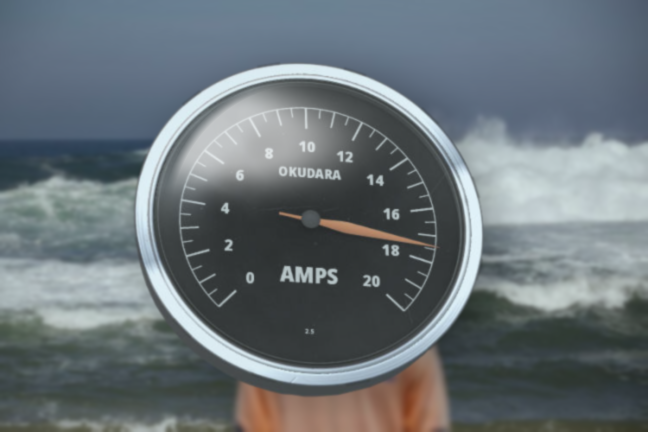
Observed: 17.5A
